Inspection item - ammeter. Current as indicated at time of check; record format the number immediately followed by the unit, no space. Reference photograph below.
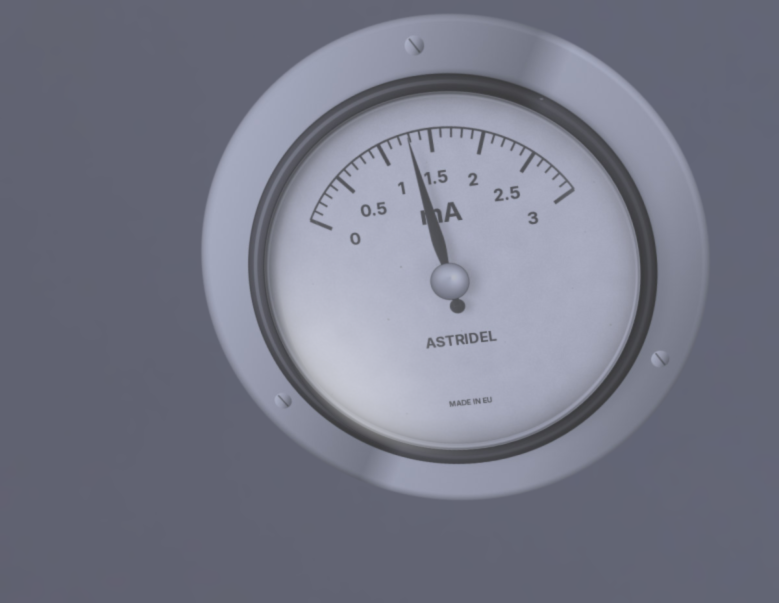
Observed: 1.3mA
